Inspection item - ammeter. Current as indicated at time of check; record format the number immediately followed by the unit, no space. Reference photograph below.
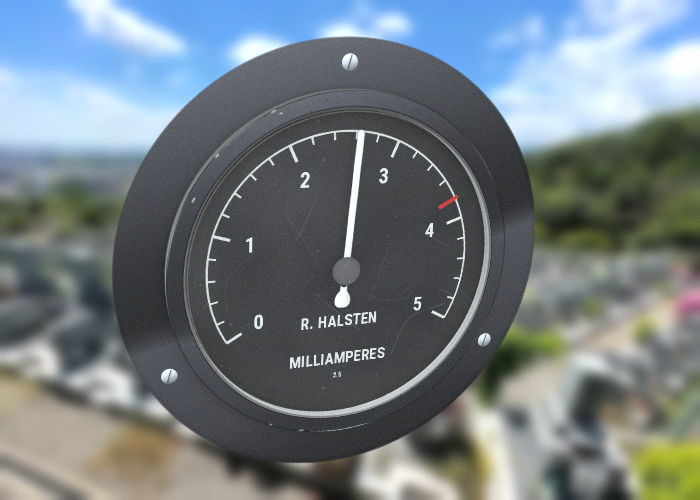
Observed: 2.6mA
